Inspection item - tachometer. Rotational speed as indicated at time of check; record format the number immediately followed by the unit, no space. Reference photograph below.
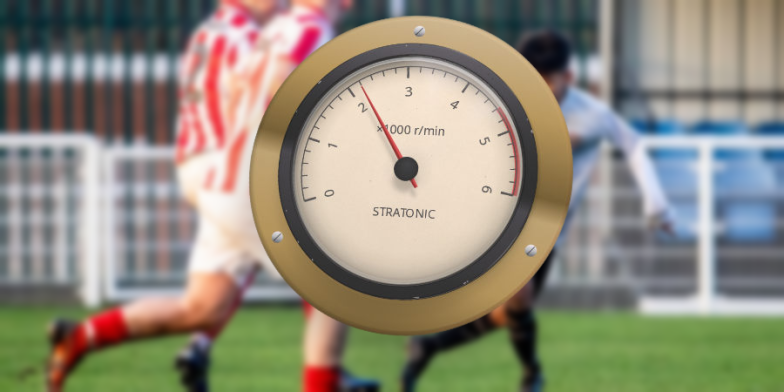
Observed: 2200rpm
